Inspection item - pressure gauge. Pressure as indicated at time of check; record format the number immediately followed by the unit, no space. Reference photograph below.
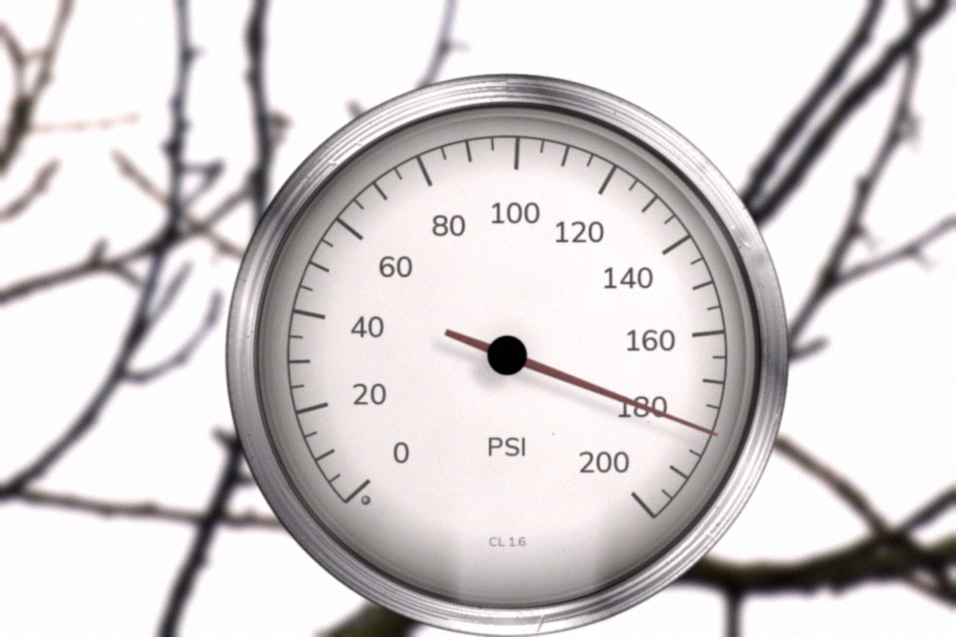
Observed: 180psi
